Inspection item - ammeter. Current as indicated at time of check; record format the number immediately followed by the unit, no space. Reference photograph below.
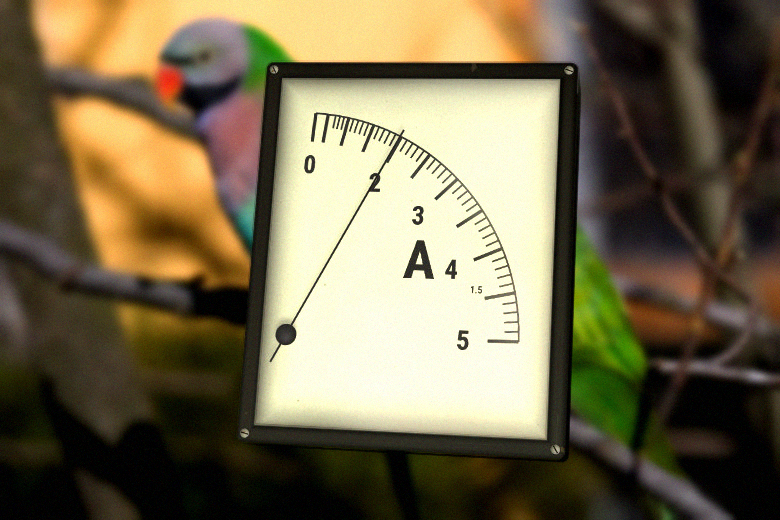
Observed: 2A
